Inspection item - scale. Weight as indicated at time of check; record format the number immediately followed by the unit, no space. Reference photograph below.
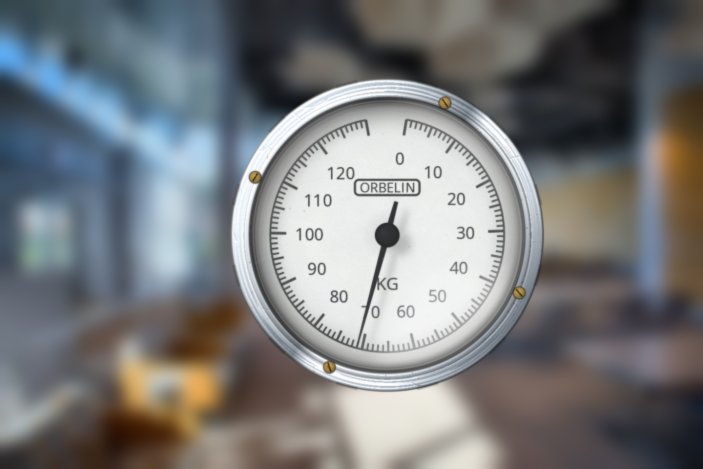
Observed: 71kg
